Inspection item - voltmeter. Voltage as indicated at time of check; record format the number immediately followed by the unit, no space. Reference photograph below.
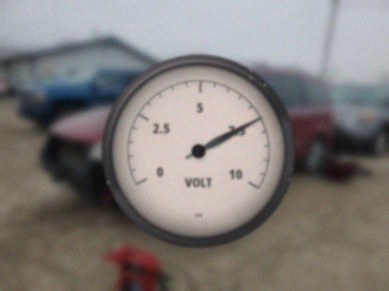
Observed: 7.5V
